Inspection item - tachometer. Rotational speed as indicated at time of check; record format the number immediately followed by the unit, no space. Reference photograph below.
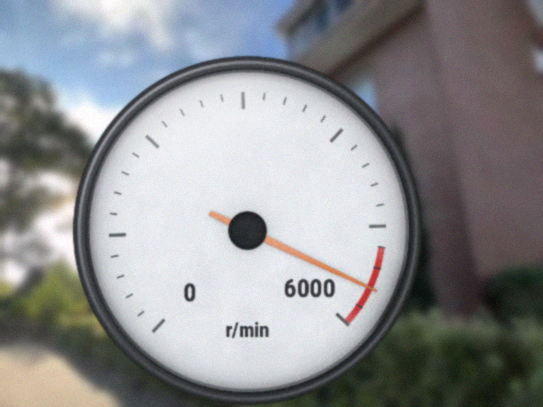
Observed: 5600rpm
